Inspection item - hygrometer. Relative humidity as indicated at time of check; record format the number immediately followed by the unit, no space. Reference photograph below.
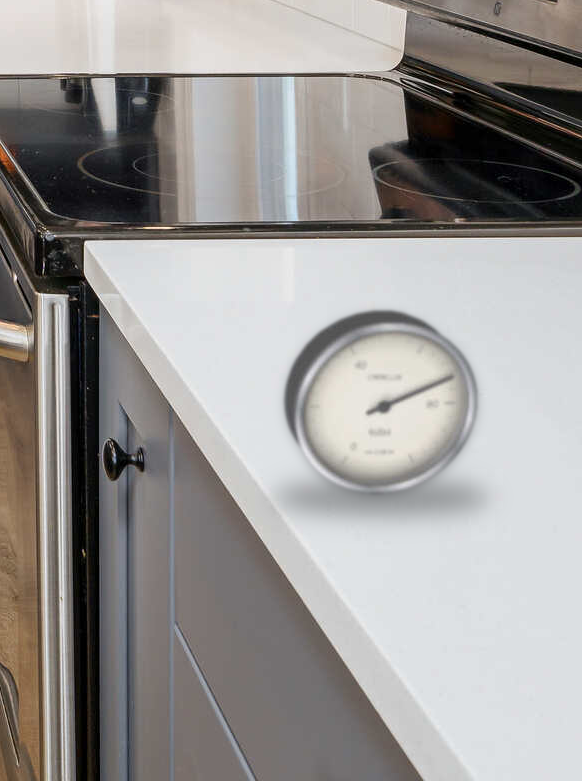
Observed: 72%
